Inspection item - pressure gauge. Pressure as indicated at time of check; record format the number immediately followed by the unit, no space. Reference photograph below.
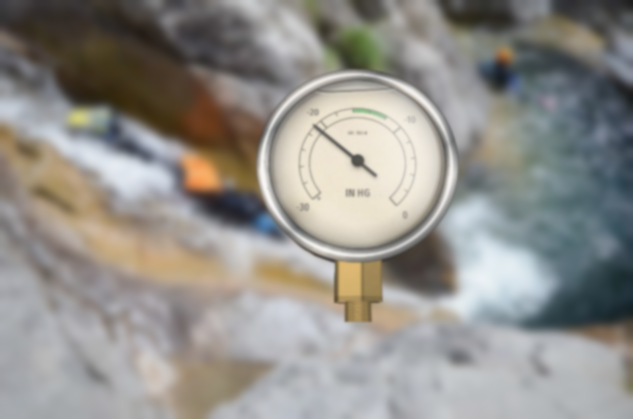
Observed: -21inHg
